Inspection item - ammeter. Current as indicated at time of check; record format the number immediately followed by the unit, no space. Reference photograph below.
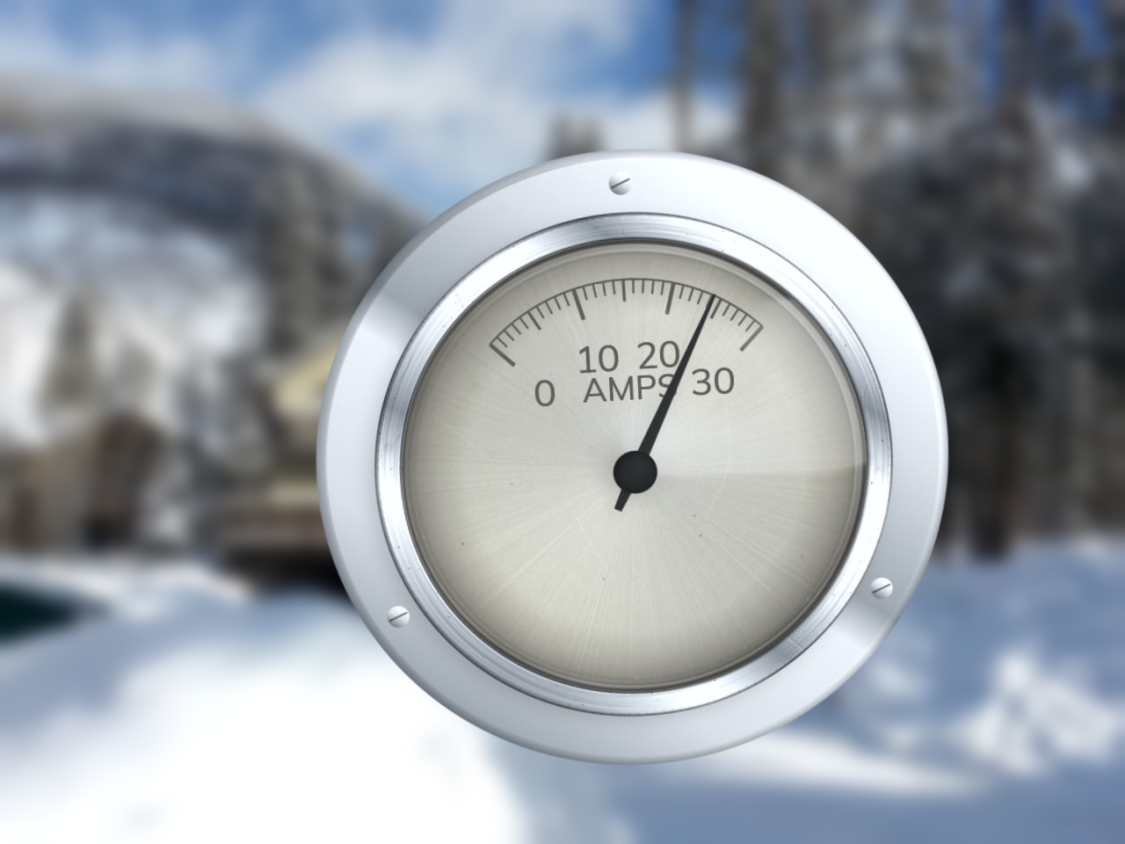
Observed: 24A
